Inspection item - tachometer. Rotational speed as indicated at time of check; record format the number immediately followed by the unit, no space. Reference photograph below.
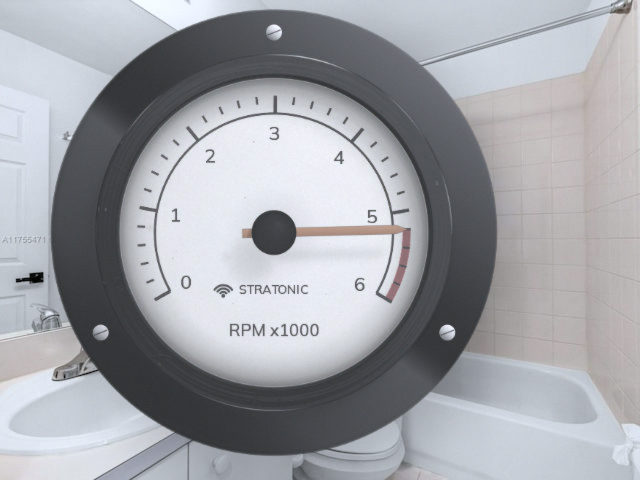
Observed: 5200rpm
